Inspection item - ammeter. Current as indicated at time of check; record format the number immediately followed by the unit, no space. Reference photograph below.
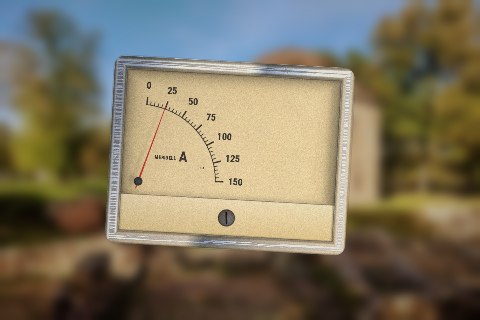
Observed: 25A
